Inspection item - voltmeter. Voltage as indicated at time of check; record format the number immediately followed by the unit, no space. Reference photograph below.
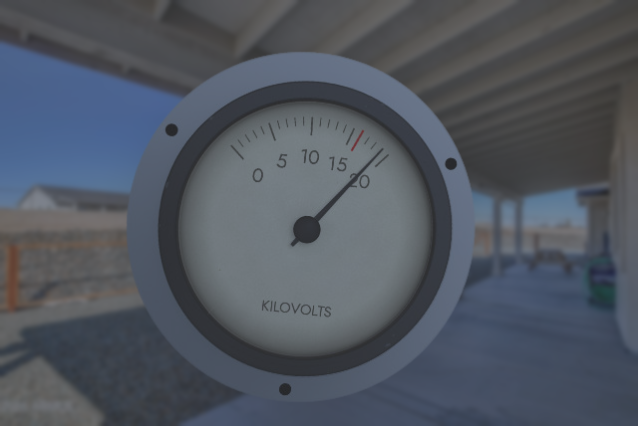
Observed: 19kV
